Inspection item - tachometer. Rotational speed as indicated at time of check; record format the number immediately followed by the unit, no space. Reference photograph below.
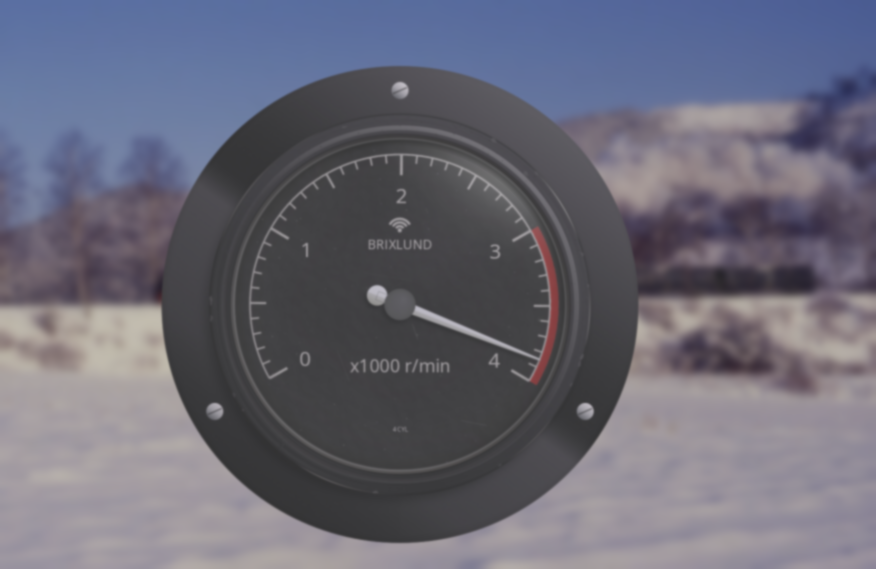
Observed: 3850rpm
